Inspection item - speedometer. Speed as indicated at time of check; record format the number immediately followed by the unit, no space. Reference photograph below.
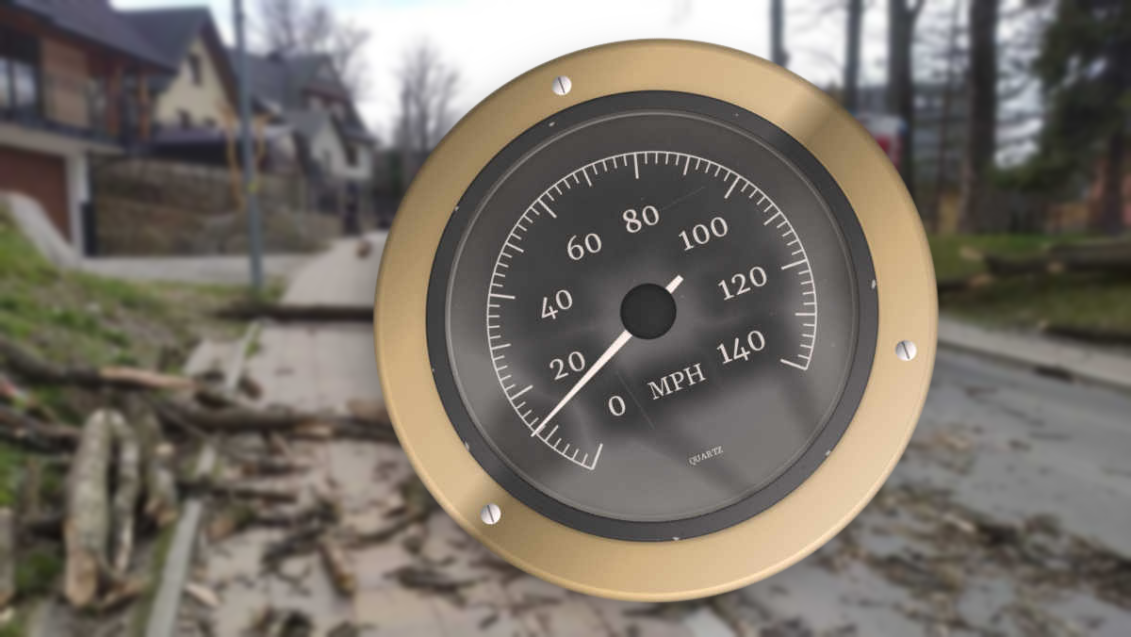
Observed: 12mph
